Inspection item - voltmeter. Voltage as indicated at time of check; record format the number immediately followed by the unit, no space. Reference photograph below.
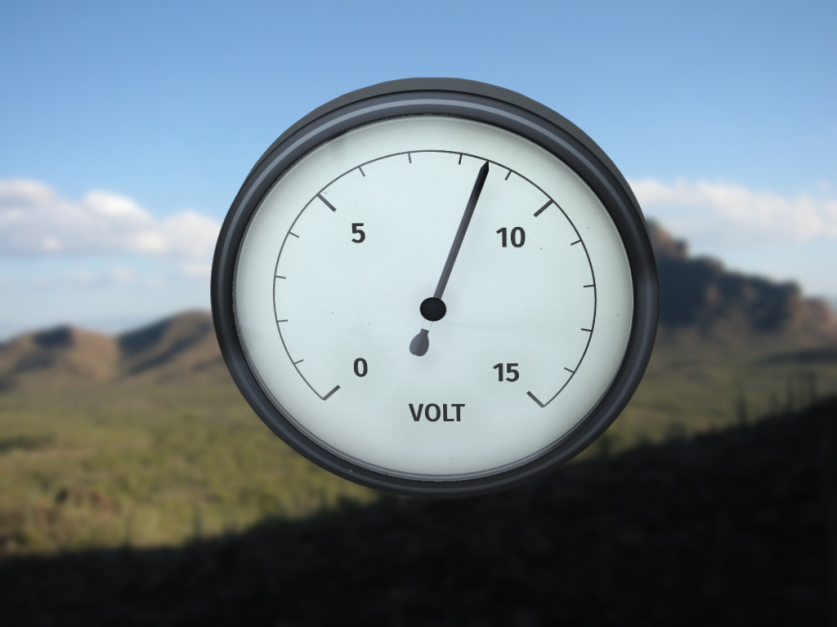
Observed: 8.5V
